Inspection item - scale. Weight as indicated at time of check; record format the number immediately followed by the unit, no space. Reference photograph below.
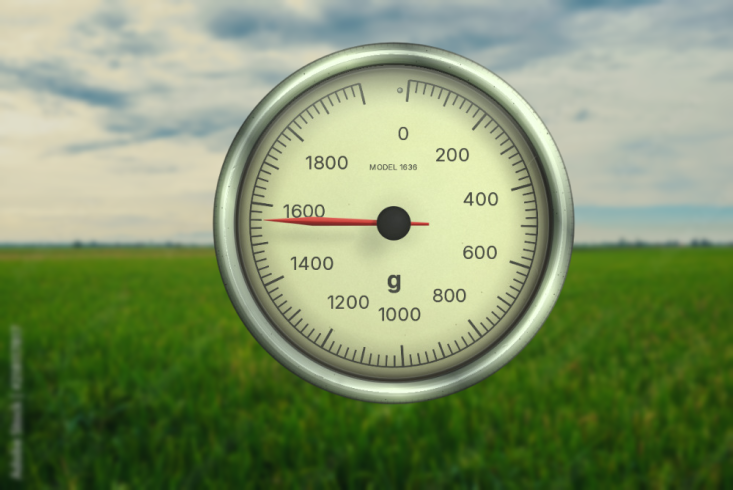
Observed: 1560g
